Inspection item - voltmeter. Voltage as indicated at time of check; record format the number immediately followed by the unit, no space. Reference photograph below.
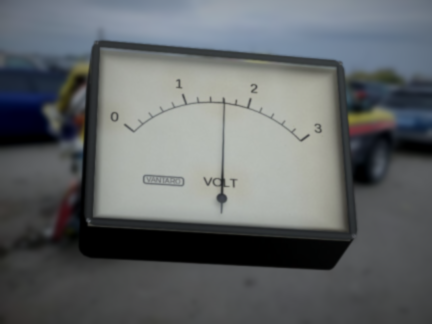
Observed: 1.6V
